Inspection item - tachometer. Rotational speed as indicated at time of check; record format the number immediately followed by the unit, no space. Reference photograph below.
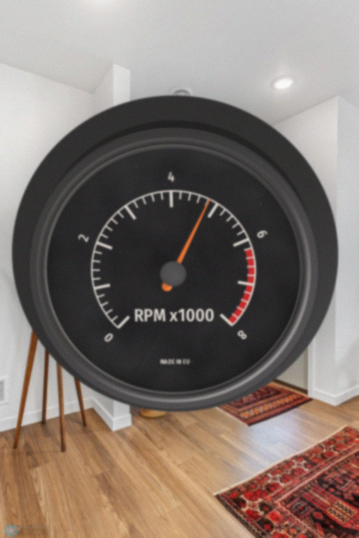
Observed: 4800rpm
